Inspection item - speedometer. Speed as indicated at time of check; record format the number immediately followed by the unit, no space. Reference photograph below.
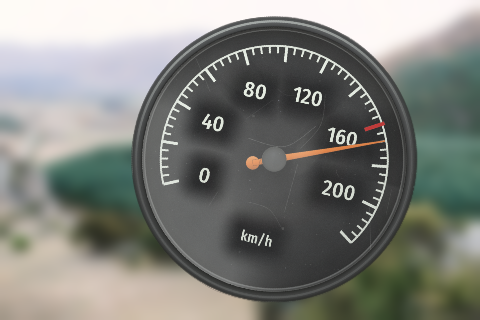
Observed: 168km/h
